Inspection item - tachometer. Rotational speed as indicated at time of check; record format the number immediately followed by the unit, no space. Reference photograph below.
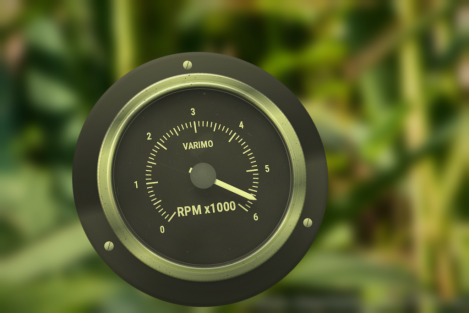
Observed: 5700rpm
